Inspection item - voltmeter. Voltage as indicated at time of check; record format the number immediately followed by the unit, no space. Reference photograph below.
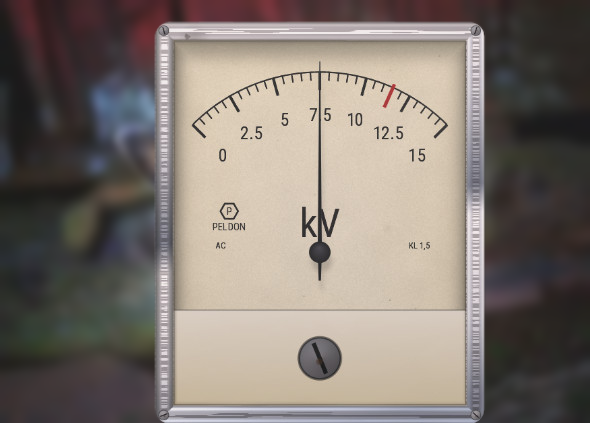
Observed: 7.5kV
